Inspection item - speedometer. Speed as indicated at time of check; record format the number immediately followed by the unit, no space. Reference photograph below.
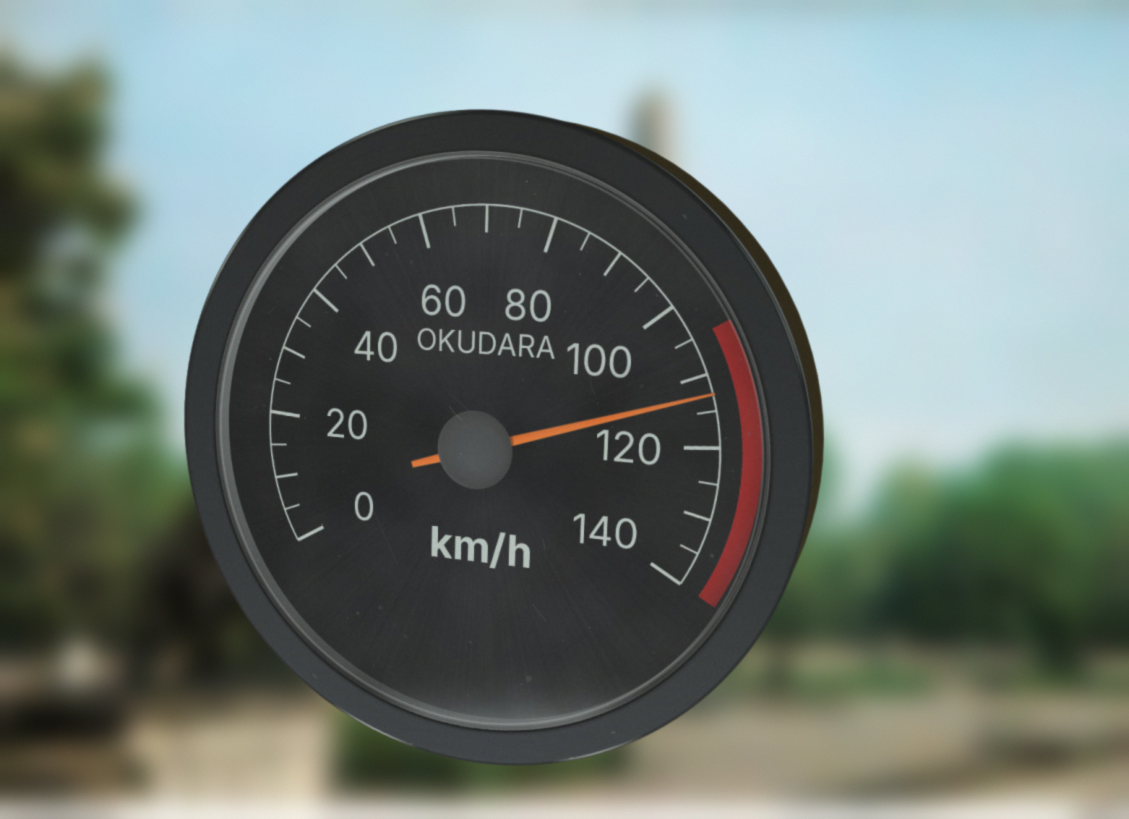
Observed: 112.5km/h
